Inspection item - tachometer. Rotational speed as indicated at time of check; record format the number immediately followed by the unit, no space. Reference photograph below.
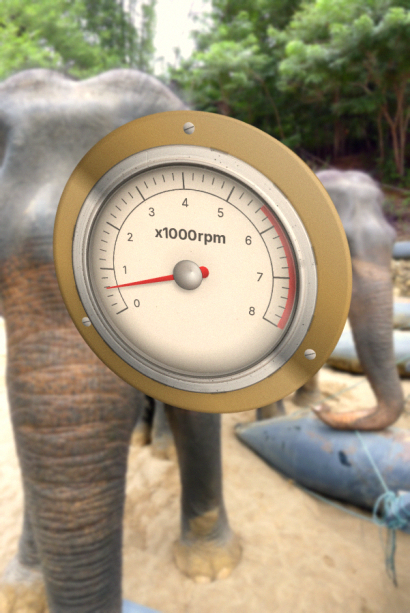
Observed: 600rpm
